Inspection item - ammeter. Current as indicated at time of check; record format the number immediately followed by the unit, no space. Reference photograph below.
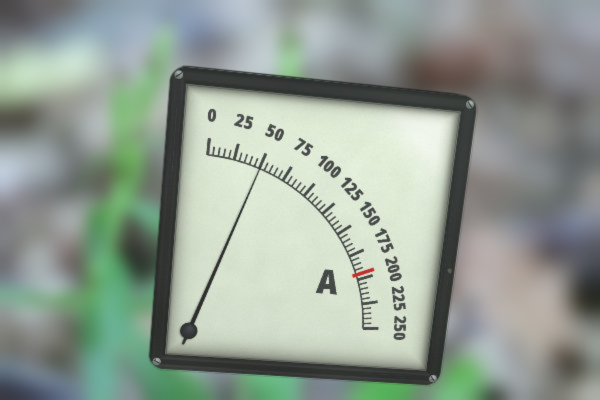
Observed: 50A
